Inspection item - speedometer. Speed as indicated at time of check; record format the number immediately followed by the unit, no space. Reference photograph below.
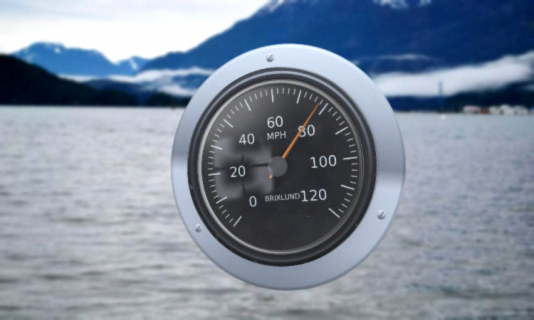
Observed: 78mph
